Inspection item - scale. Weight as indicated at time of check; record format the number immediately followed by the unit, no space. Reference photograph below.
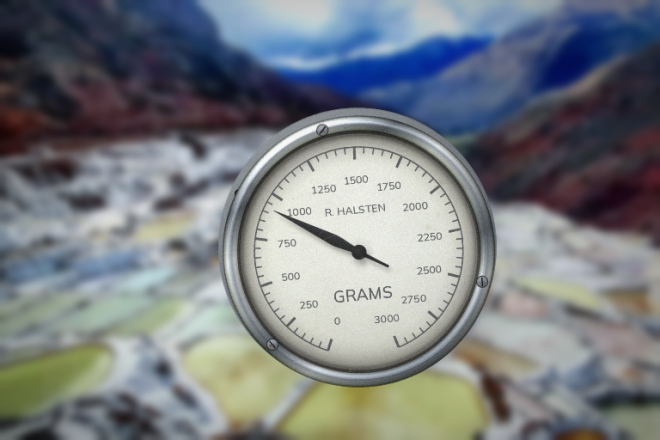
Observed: 925g
